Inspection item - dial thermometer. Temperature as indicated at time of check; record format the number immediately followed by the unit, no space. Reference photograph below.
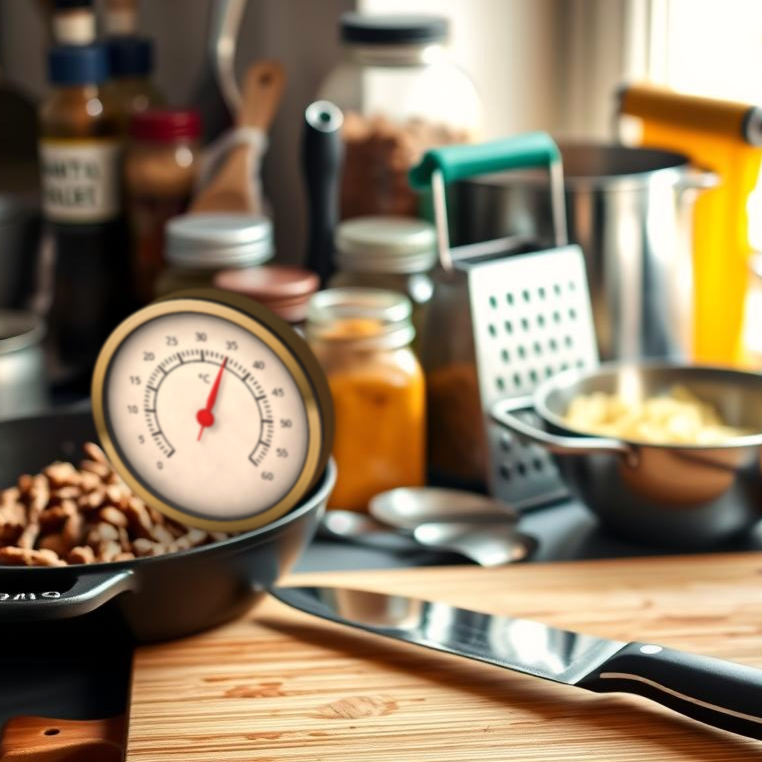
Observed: 35°C
